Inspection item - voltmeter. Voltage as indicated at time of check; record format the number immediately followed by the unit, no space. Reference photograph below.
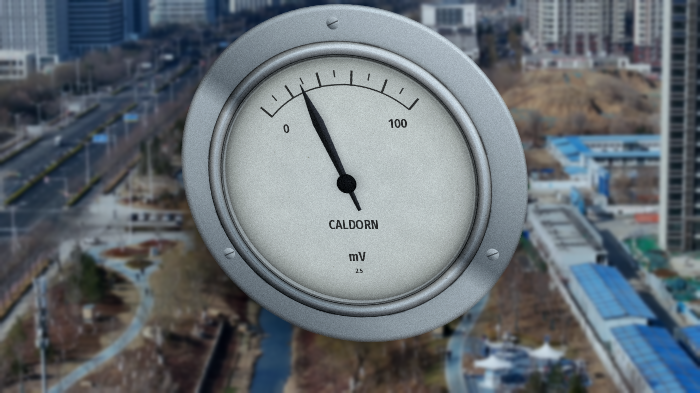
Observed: 30mV
